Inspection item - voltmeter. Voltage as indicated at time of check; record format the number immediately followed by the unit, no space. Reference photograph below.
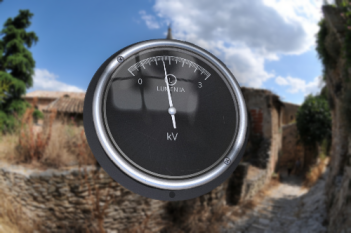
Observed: 1.25kV
